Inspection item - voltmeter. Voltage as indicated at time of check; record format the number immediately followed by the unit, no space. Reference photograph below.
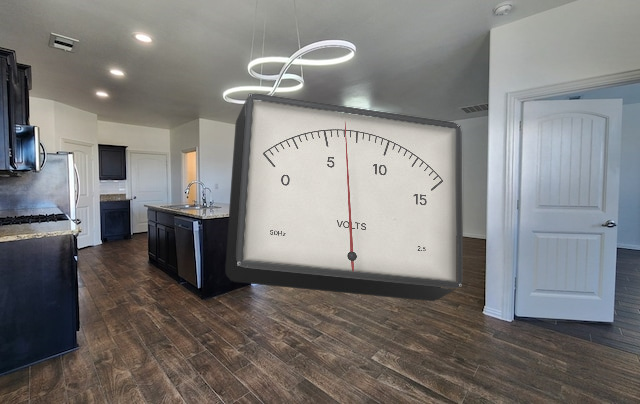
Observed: 6.5V
